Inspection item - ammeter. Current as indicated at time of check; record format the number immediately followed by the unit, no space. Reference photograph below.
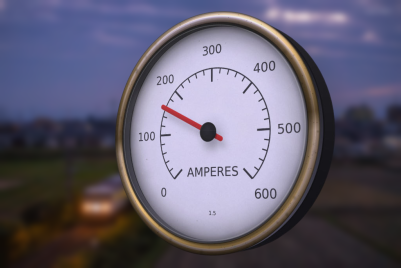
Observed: 160A
